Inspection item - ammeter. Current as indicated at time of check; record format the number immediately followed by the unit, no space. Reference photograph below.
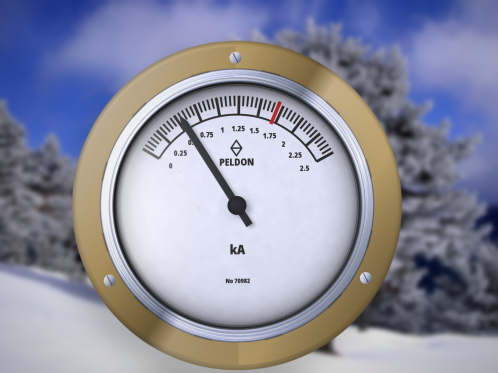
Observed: 0.55kA
